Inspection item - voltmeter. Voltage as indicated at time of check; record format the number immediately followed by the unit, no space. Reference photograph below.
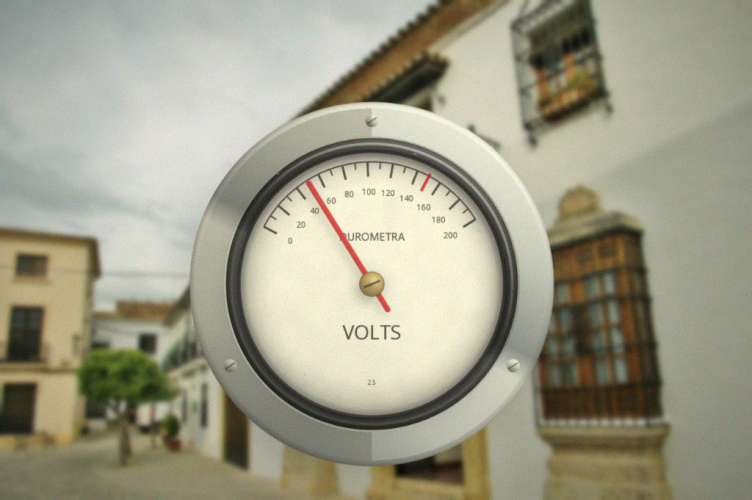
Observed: 50V
